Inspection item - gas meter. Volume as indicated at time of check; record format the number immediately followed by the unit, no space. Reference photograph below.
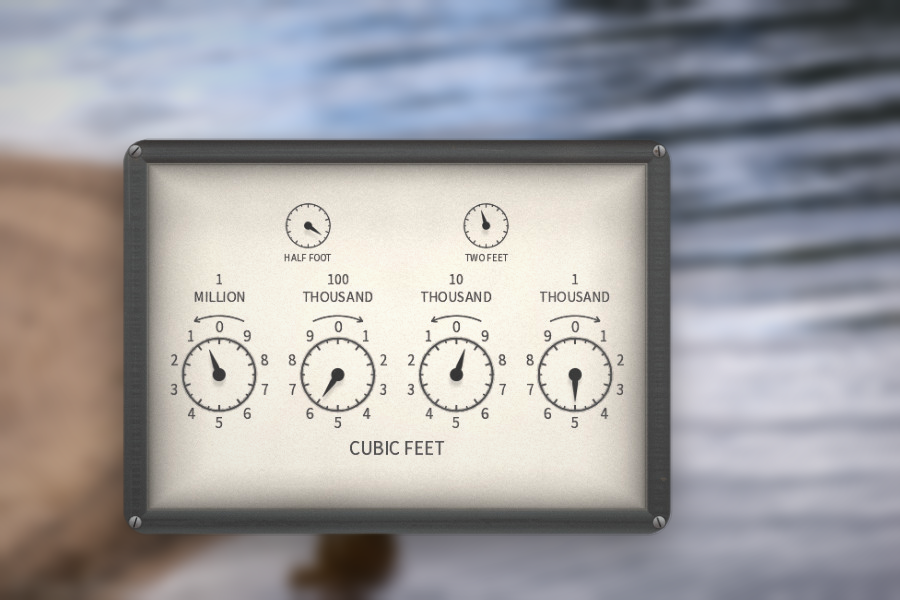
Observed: 59500ft³
